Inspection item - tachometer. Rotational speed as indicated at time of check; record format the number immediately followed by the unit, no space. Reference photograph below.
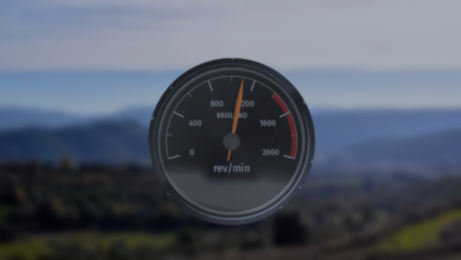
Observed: 1100rpm
